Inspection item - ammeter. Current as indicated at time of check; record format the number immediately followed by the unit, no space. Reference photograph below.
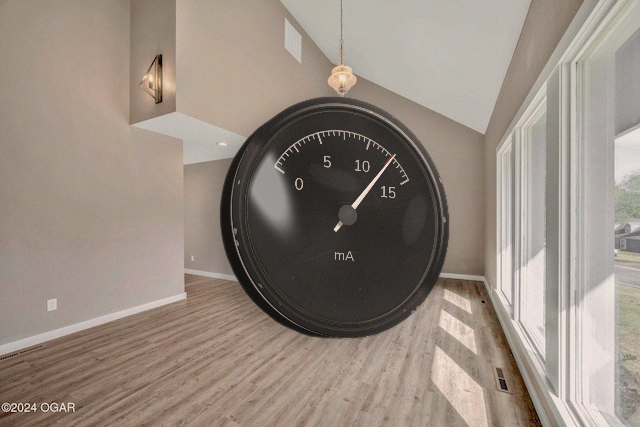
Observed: 12.5mA
